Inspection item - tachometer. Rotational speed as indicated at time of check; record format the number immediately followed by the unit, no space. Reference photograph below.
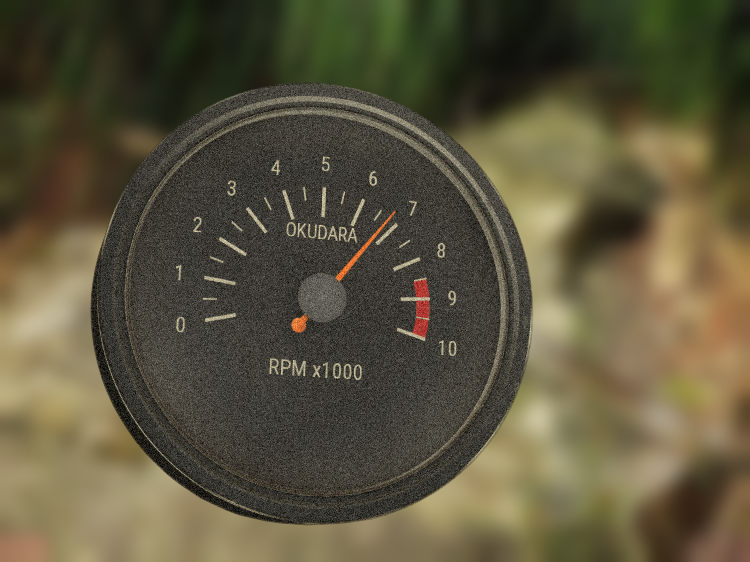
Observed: 6750rpm
